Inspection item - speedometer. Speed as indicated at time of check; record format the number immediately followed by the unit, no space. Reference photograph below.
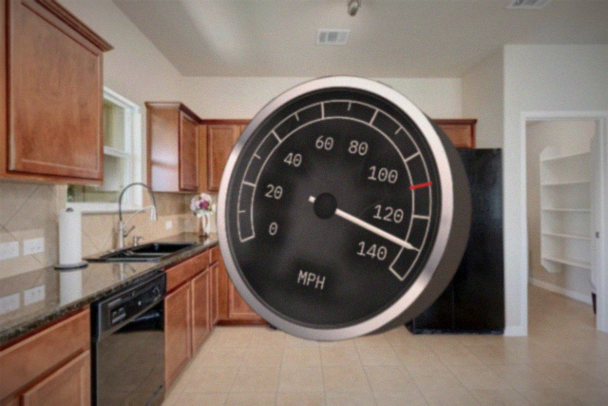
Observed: 130mph
